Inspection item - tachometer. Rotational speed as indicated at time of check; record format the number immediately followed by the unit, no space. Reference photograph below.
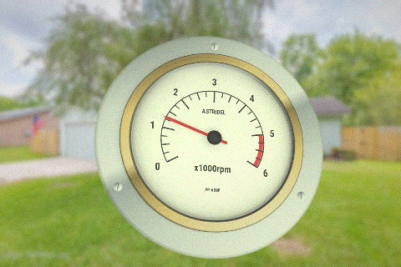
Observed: 1250rpm
